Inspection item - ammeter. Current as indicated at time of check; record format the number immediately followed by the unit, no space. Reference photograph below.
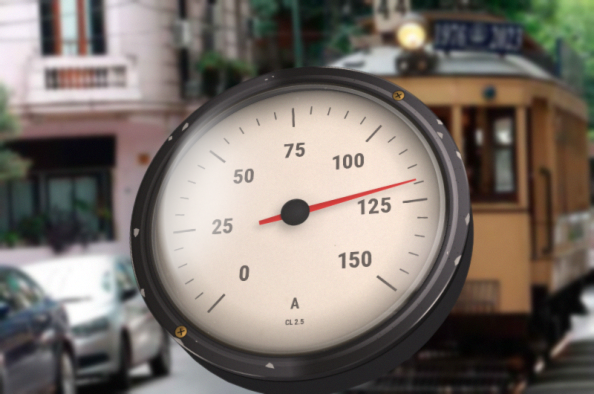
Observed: 120A
